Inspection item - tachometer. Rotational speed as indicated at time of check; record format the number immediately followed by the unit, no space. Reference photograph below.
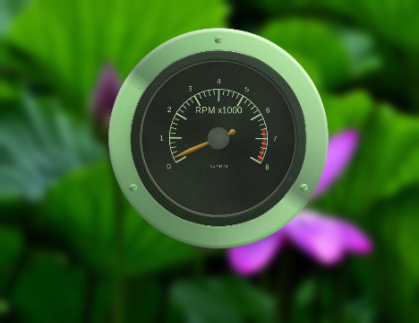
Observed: 200rpm
